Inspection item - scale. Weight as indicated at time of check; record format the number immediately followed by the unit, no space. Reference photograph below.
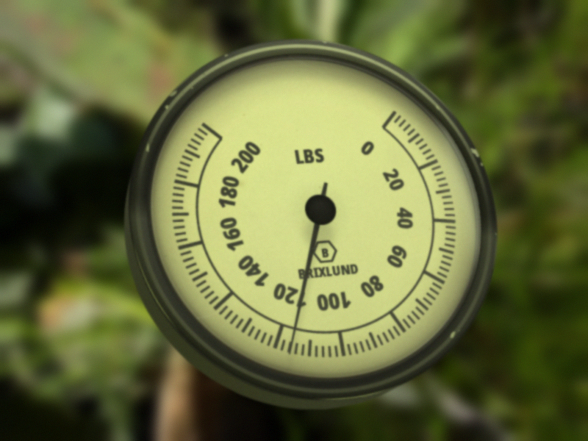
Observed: 116lb
